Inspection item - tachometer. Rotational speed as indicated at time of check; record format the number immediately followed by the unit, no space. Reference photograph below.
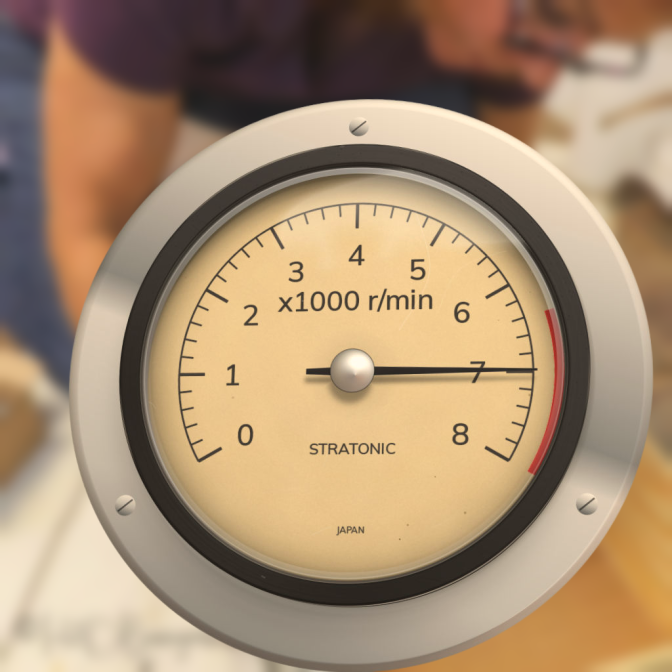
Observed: 7000rpm
